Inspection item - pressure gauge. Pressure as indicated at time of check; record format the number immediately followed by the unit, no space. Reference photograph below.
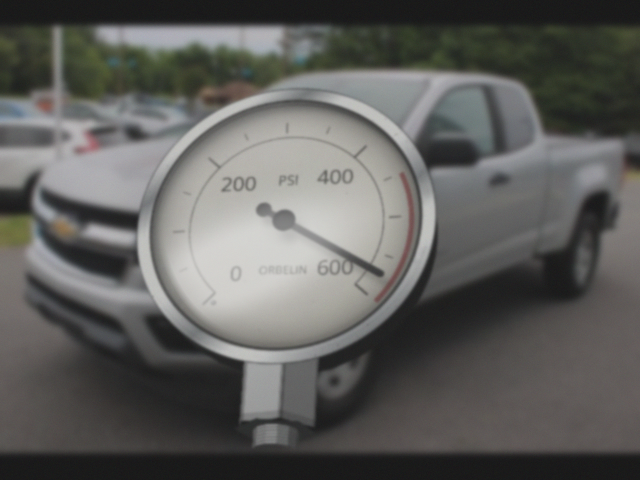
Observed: 575psi
